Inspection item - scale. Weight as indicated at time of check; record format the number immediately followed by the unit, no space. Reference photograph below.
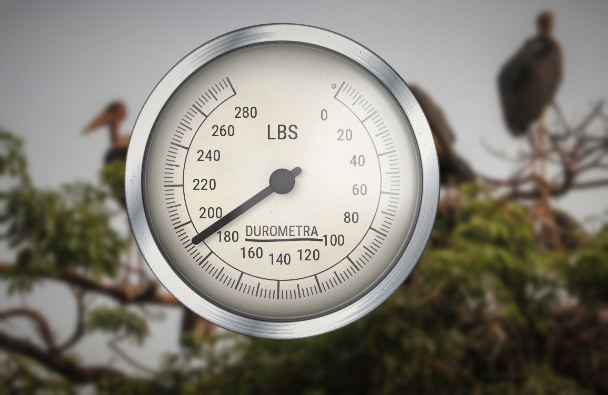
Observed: 190lb
